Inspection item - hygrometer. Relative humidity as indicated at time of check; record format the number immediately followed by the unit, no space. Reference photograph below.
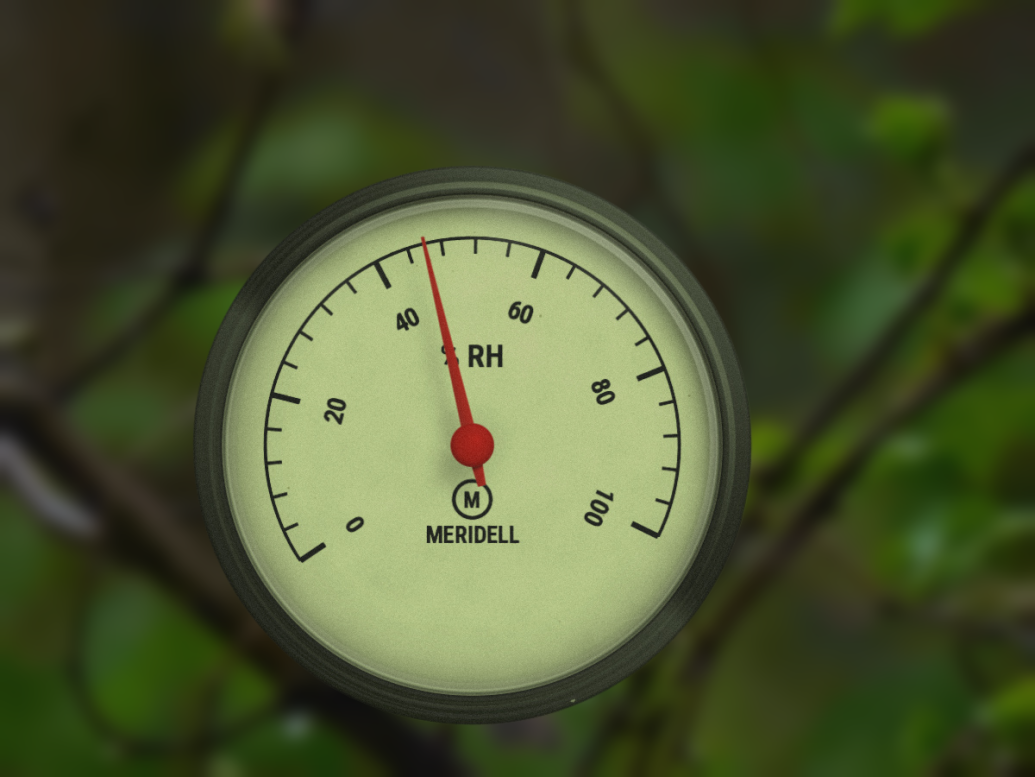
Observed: 46%
